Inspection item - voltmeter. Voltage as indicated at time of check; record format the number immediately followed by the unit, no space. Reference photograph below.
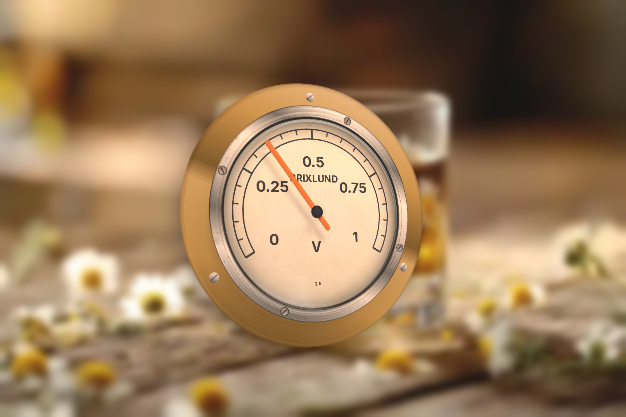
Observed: 0.35V
